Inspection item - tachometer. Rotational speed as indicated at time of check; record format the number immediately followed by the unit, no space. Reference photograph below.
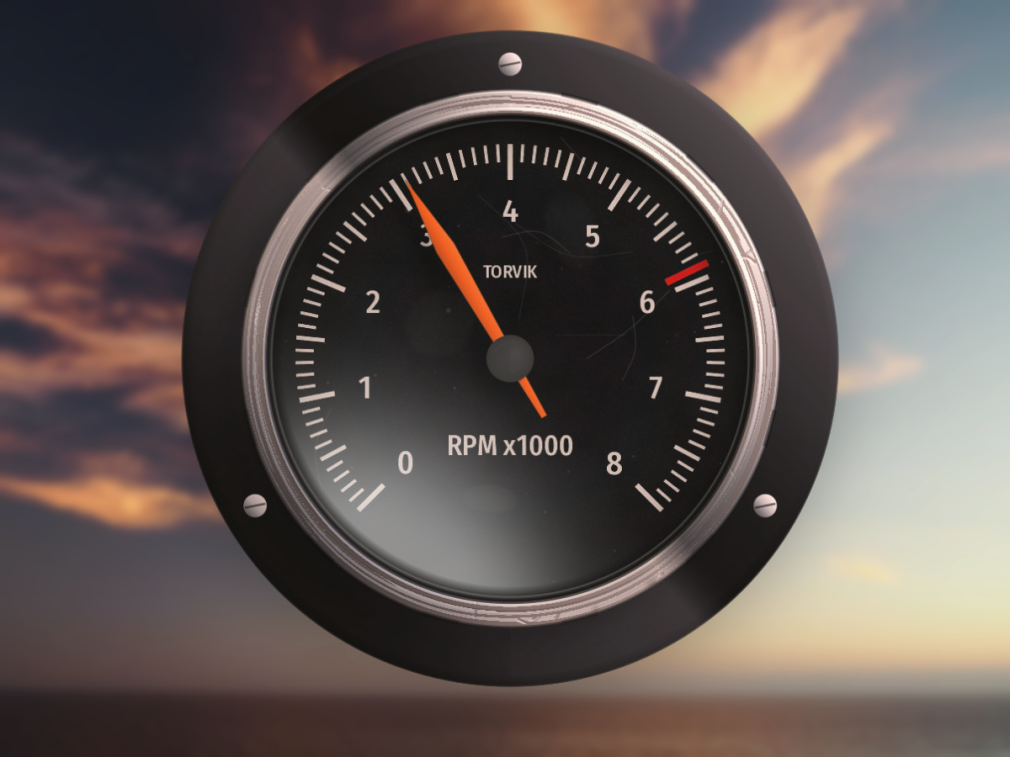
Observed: 3100rpm
